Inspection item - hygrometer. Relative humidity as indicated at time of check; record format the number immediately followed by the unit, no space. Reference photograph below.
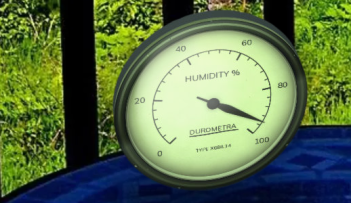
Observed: 94%
